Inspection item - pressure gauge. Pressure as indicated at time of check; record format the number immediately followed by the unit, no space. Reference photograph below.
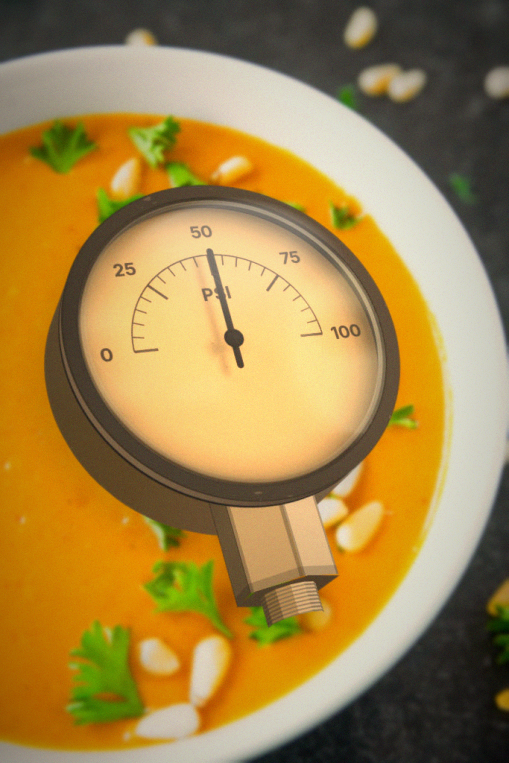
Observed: 50psi
